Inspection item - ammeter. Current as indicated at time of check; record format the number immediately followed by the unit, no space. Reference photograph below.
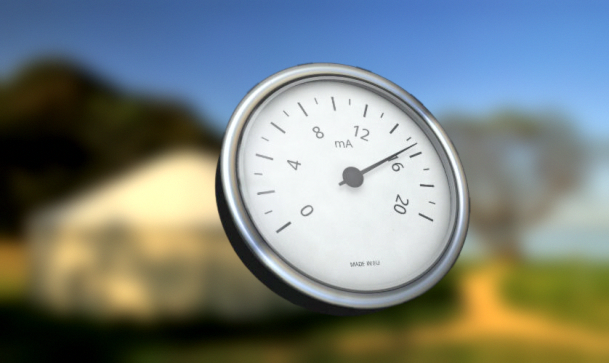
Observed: 15.5mA
